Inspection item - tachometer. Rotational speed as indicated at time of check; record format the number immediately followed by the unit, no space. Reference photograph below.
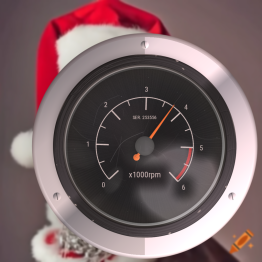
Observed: 3750rpm
